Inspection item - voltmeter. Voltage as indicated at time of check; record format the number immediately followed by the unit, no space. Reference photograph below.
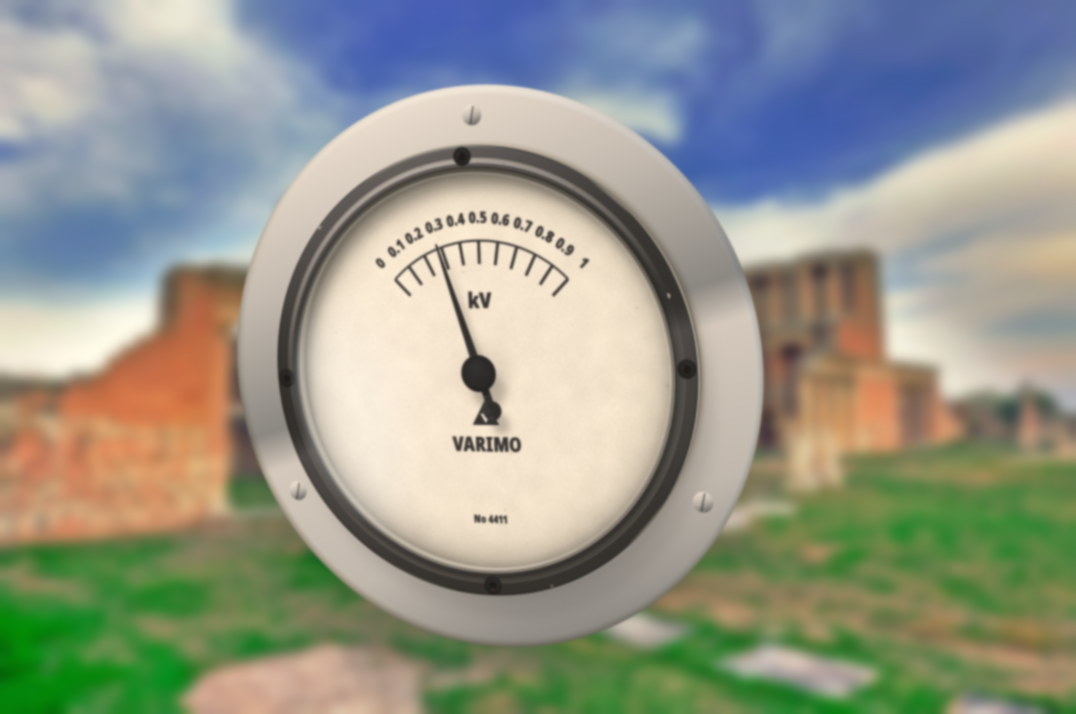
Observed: 0.3kV
